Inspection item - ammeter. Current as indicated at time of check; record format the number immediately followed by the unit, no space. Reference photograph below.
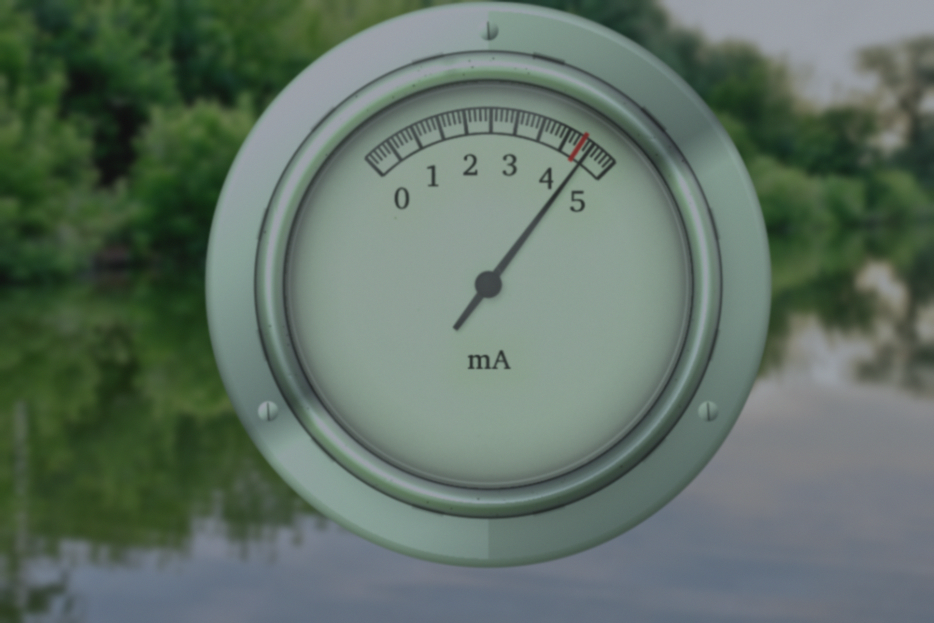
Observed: 4.5mA
